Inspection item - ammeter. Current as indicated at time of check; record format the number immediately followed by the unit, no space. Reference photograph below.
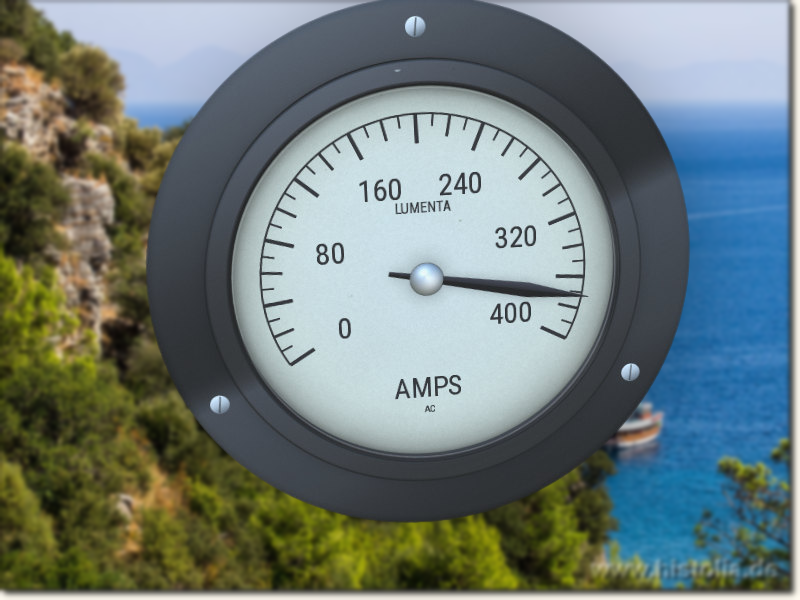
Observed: 370A
